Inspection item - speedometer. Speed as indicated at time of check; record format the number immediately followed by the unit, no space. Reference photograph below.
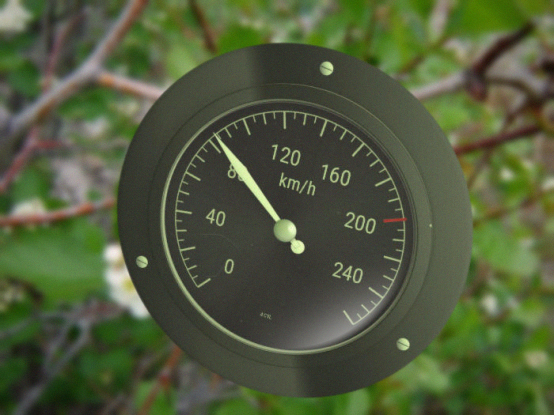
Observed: 85km/h
